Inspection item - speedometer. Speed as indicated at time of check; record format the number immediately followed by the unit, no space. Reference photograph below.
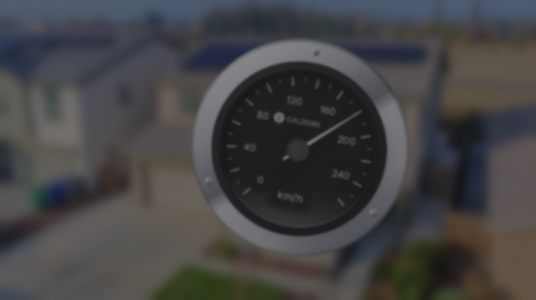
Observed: 180km/h
